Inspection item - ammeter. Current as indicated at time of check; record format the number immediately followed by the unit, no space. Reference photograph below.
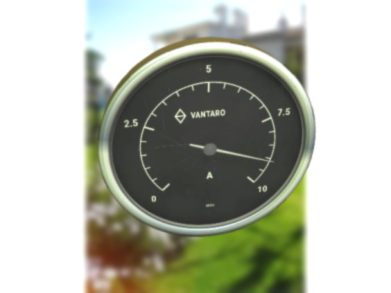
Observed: 9A
